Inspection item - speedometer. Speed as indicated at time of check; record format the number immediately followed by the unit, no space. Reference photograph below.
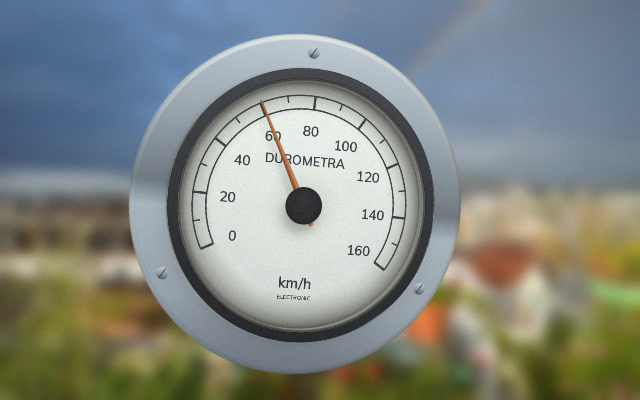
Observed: 60km/h
